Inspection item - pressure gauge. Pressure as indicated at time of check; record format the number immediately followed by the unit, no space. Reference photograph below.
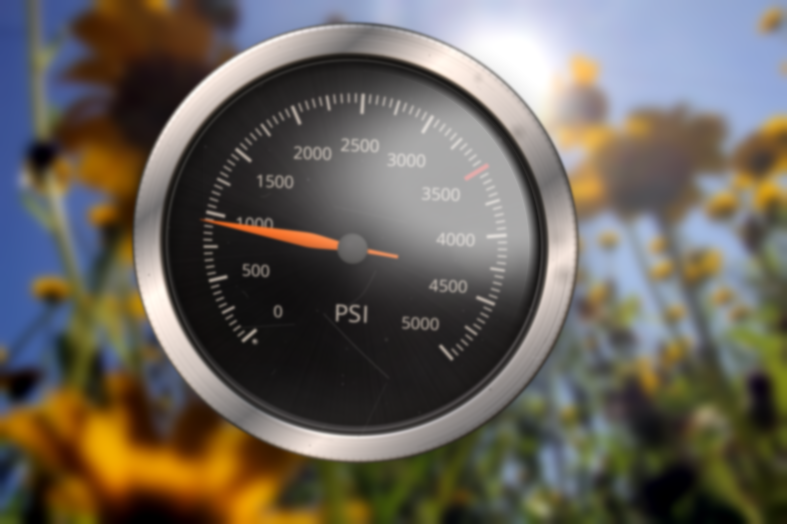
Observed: 950psi
